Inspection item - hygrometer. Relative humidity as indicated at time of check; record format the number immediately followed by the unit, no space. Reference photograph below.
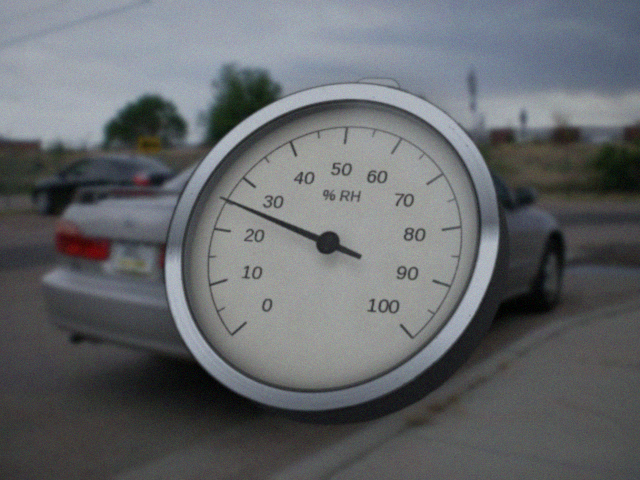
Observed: 25%
